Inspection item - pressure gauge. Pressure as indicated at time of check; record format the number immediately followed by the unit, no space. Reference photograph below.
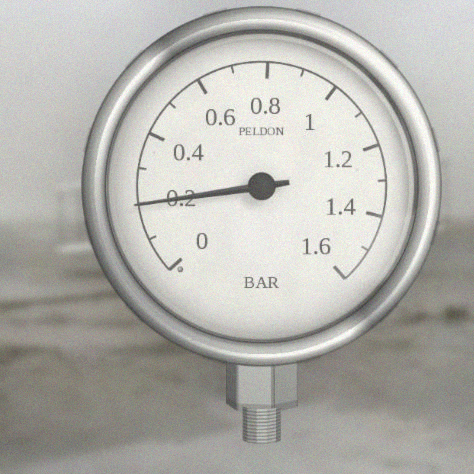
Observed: 0.2bar
